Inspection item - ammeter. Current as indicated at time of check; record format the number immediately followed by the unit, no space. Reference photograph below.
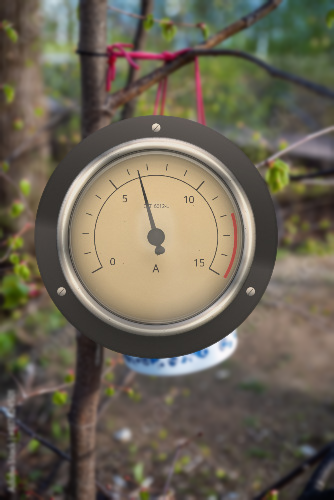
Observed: 6.5A
